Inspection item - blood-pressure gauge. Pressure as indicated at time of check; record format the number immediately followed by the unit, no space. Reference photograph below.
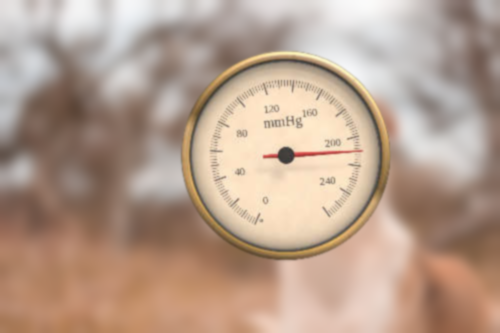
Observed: 210mmHg
